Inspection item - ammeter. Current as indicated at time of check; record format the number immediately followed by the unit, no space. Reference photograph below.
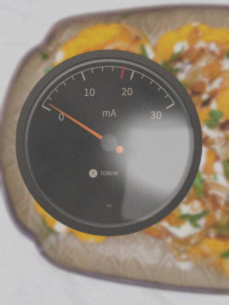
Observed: 1mA
